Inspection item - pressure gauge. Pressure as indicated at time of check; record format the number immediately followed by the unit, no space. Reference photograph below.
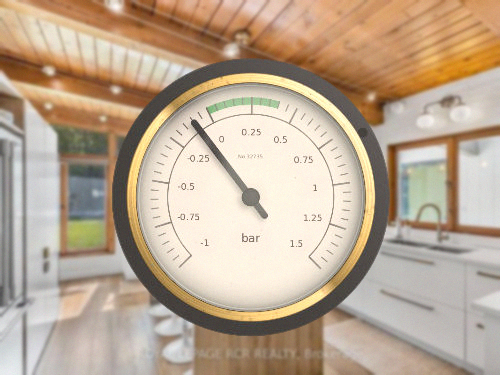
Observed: -0.1bar
